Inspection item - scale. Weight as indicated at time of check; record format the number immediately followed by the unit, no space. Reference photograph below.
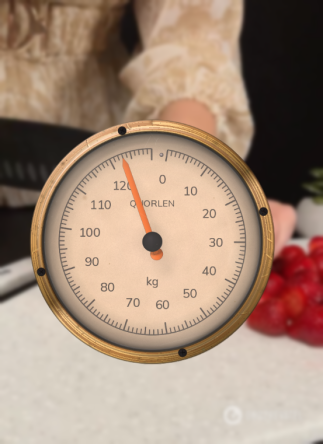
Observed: 123kg
